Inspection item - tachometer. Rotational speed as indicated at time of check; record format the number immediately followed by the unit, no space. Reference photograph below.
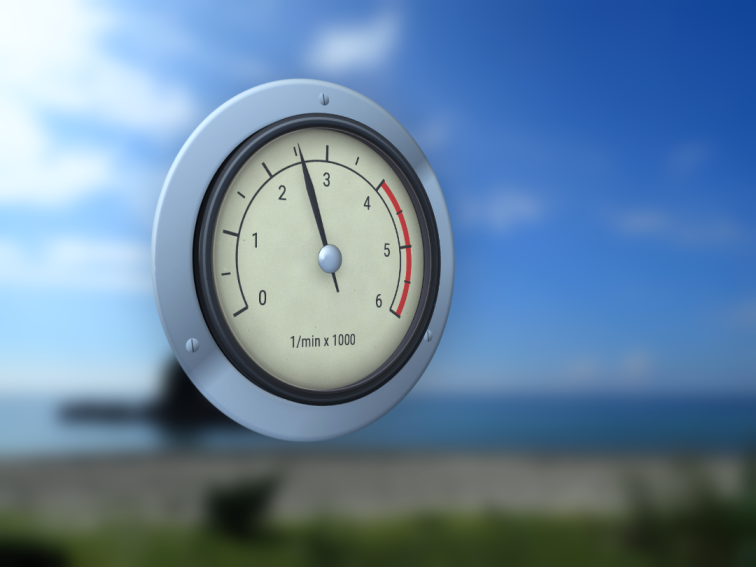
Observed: 2500rpm
